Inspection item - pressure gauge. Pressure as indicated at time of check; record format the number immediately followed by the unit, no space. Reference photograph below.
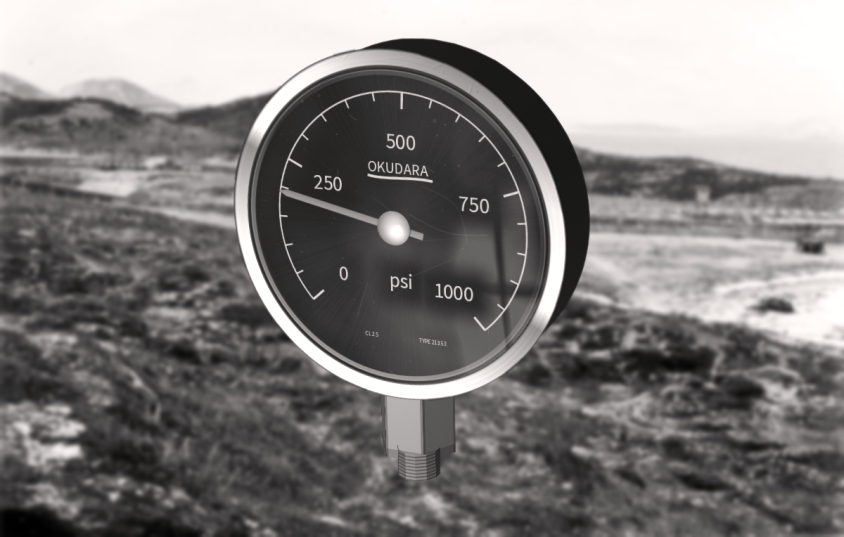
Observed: 200psi
